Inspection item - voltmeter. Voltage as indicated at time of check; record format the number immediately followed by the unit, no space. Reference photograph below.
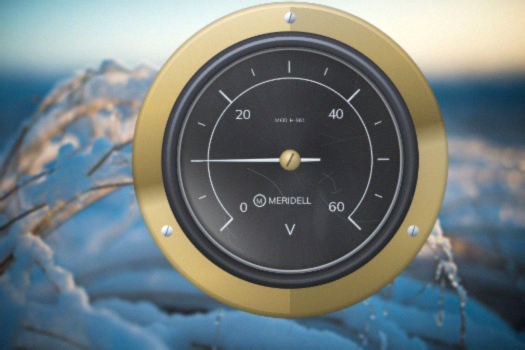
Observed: 10V
